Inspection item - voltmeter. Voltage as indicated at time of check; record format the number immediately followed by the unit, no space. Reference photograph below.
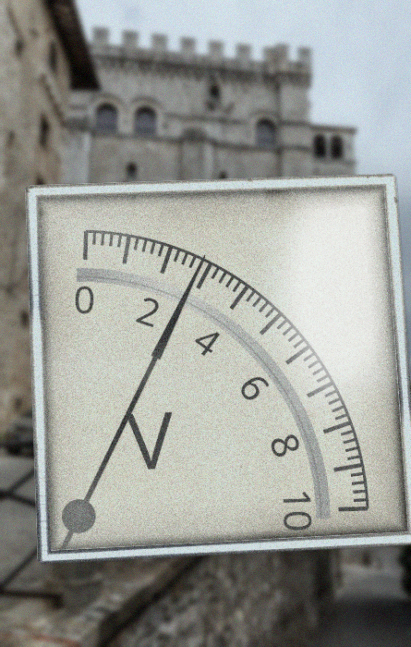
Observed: 2.8V
